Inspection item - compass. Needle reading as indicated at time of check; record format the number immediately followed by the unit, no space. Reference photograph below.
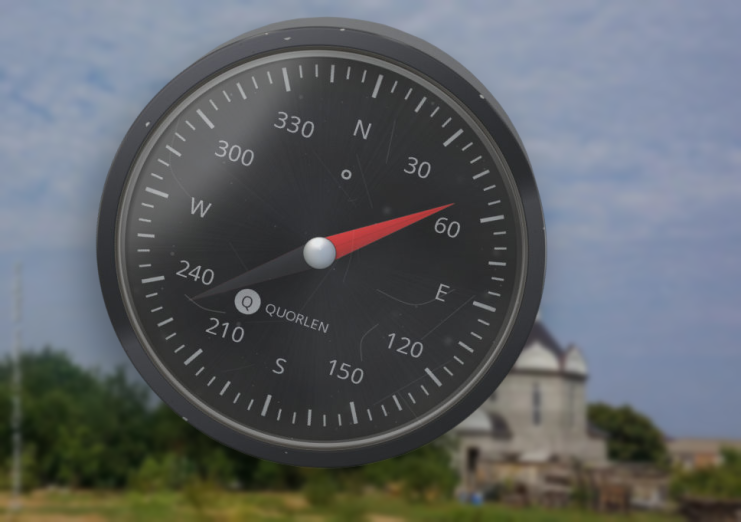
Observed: 50°
